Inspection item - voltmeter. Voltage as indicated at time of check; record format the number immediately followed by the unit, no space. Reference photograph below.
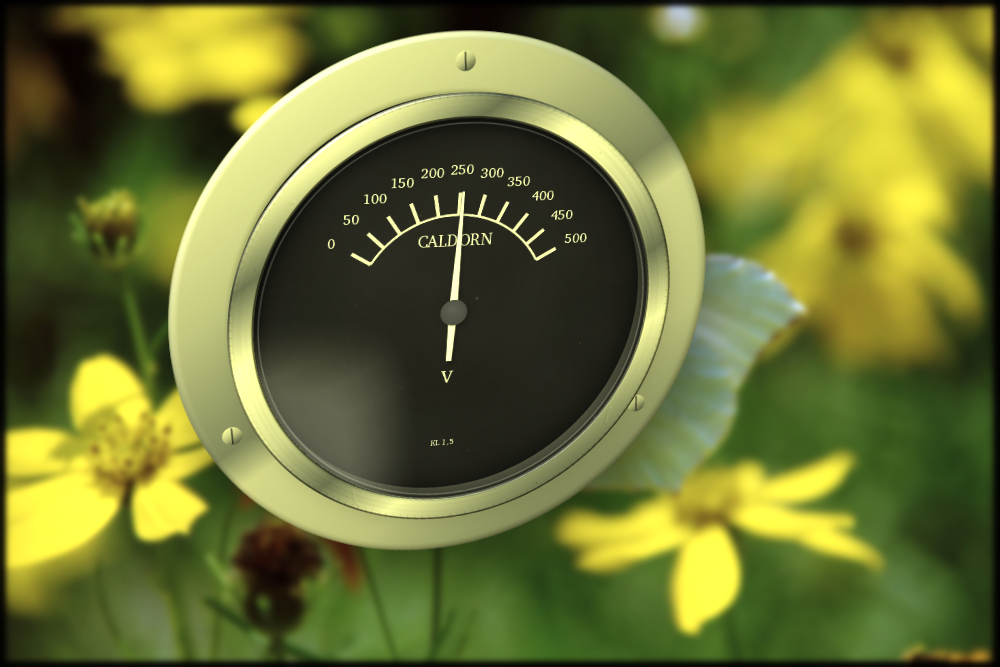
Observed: 250V
